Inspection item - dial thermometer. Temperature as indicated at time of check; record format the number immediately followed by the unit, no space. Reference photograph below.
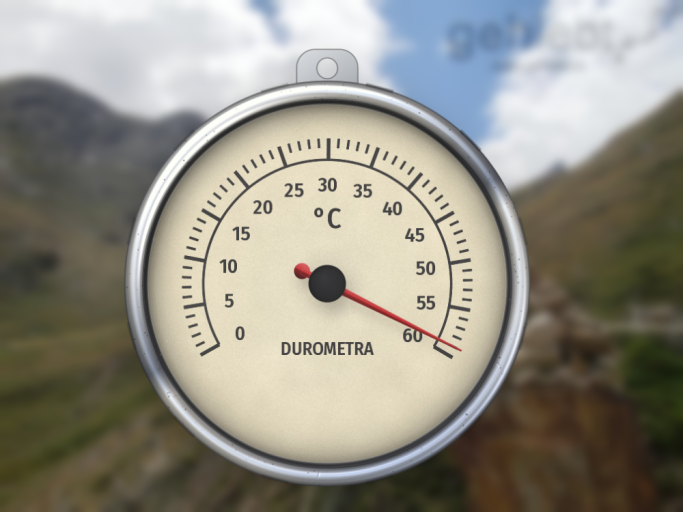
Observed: 59°C
